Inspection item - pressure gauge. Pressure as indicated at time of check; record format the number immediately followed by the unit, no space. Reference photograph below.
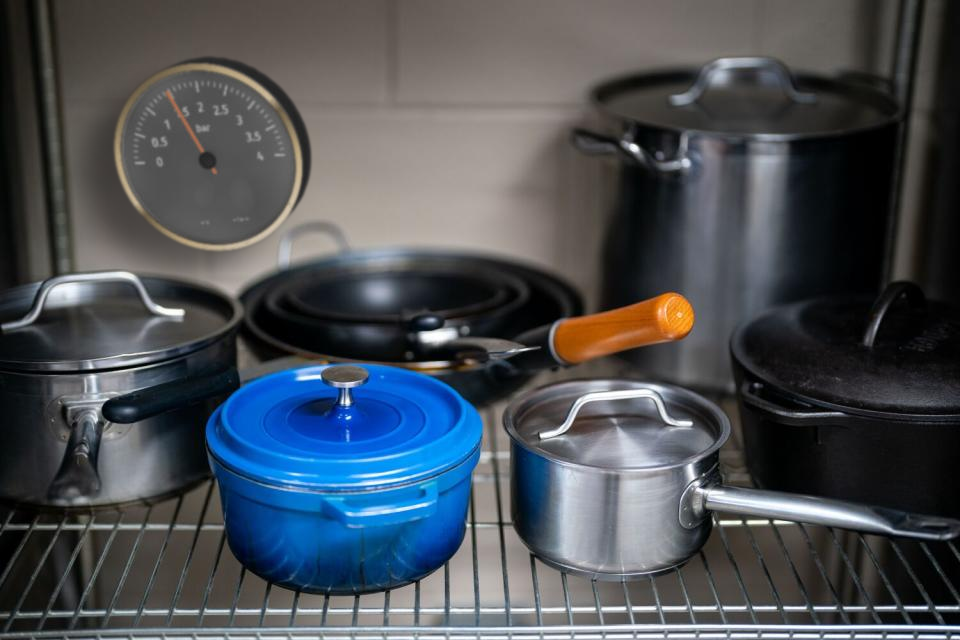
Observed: 1.5bar
